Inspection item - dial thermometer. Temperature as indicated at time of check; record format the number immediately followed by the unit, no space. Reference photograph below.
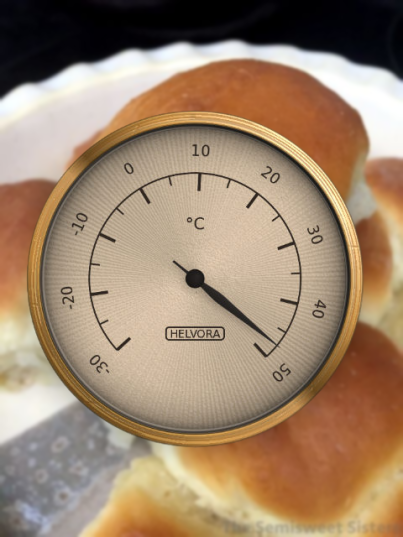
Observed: 47.5°C
